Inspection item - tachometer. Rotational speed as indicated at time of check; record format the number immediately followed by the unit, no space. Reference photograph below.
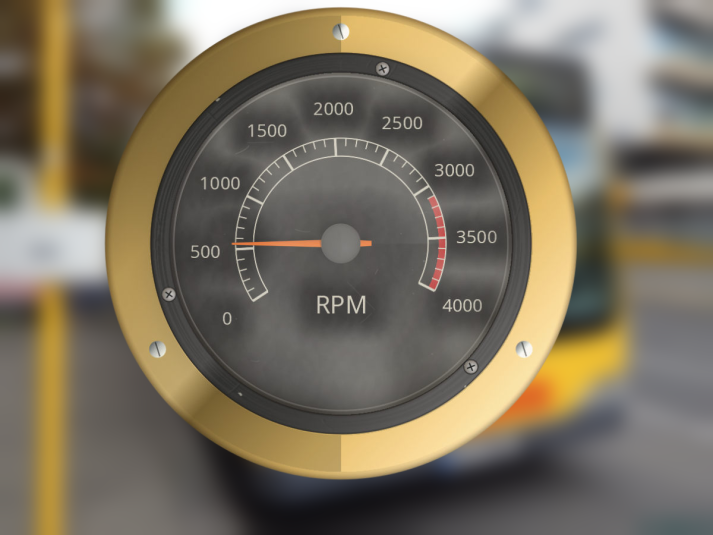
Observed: 550rpm
